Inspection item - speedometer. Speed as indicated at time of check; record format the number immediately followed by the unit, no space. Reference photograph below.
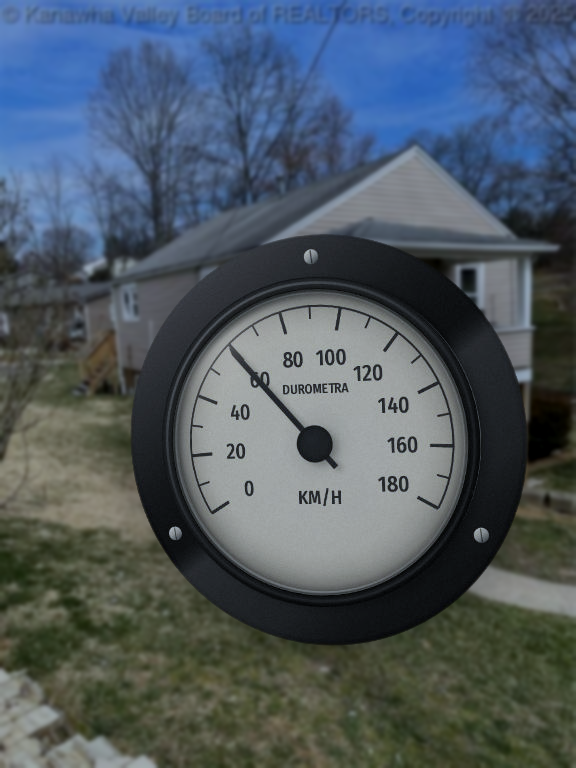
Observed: 60km/h
